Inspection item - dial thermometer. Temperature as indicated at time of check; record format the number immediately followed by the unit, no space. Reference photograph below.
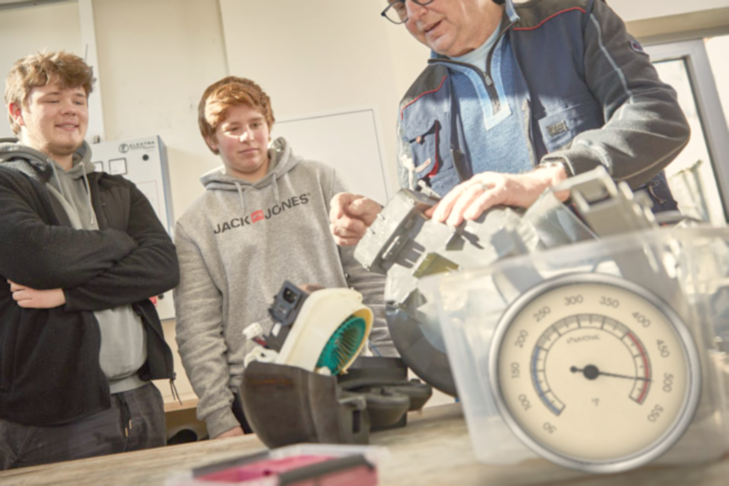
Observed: 500°F
